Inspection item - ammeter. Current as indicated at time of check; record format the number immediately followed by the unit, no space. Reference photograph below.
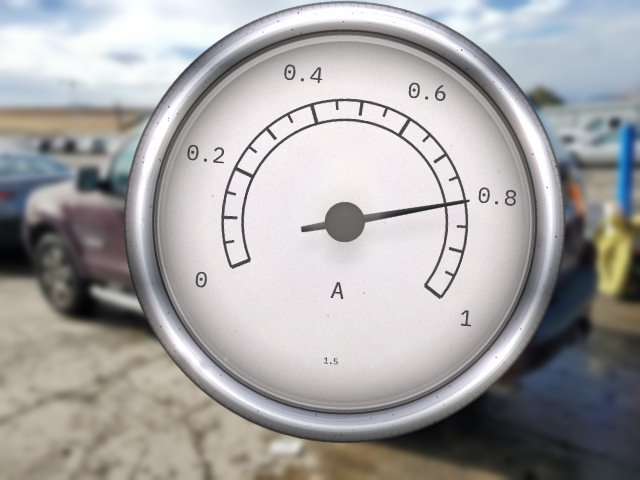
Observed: 0.8A
